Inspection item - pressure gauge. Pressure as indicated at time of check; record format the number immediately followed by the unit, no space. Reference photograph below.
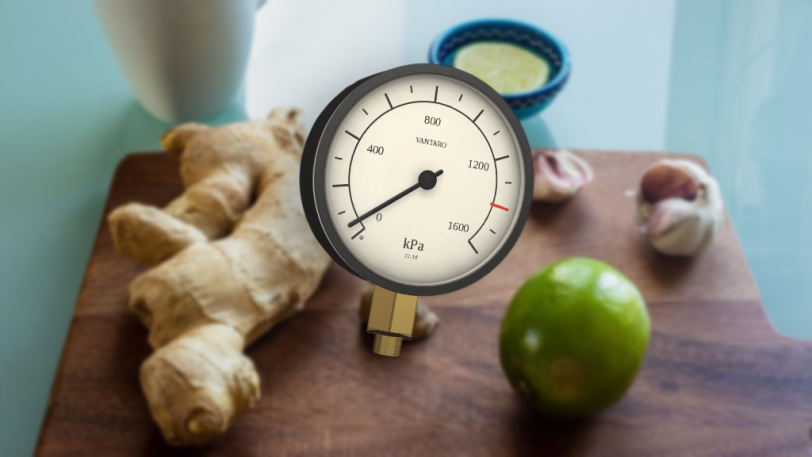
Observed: 50kPa
